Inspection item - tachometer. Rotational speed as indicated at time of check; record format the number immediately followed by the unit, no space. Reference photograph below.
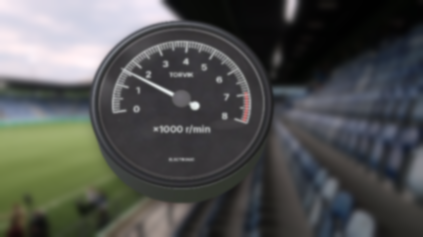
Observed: 1500rpm
